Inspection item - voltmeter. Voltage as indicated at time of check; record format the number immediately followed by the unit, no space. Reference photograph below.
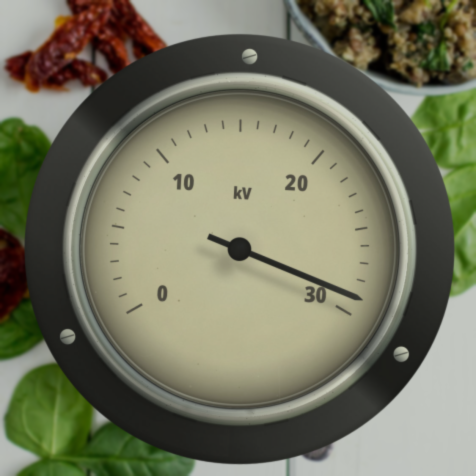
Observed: 29kV
